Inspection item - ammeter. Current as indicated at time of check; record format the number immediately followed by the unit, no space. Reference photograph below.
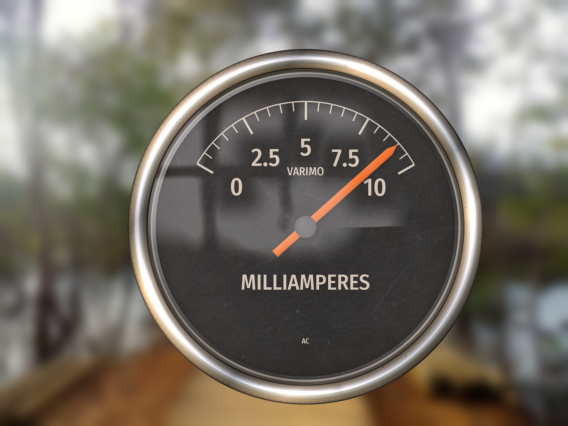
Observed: 9mA
